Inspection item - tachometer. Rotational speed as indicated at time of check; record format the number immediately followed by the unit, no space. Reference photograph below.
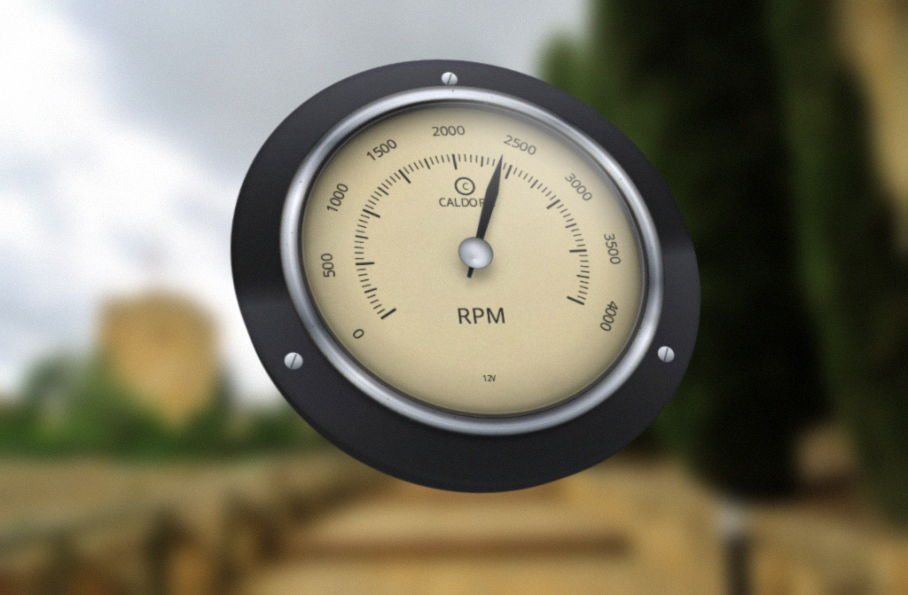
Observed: 2400rpm
